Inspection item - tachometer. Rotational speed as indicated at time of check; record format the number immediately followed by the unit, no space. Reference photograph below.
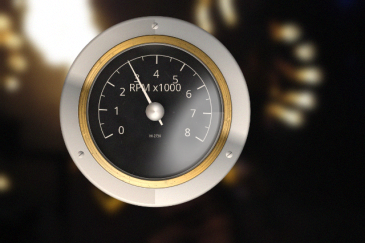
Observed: 3000rpm
